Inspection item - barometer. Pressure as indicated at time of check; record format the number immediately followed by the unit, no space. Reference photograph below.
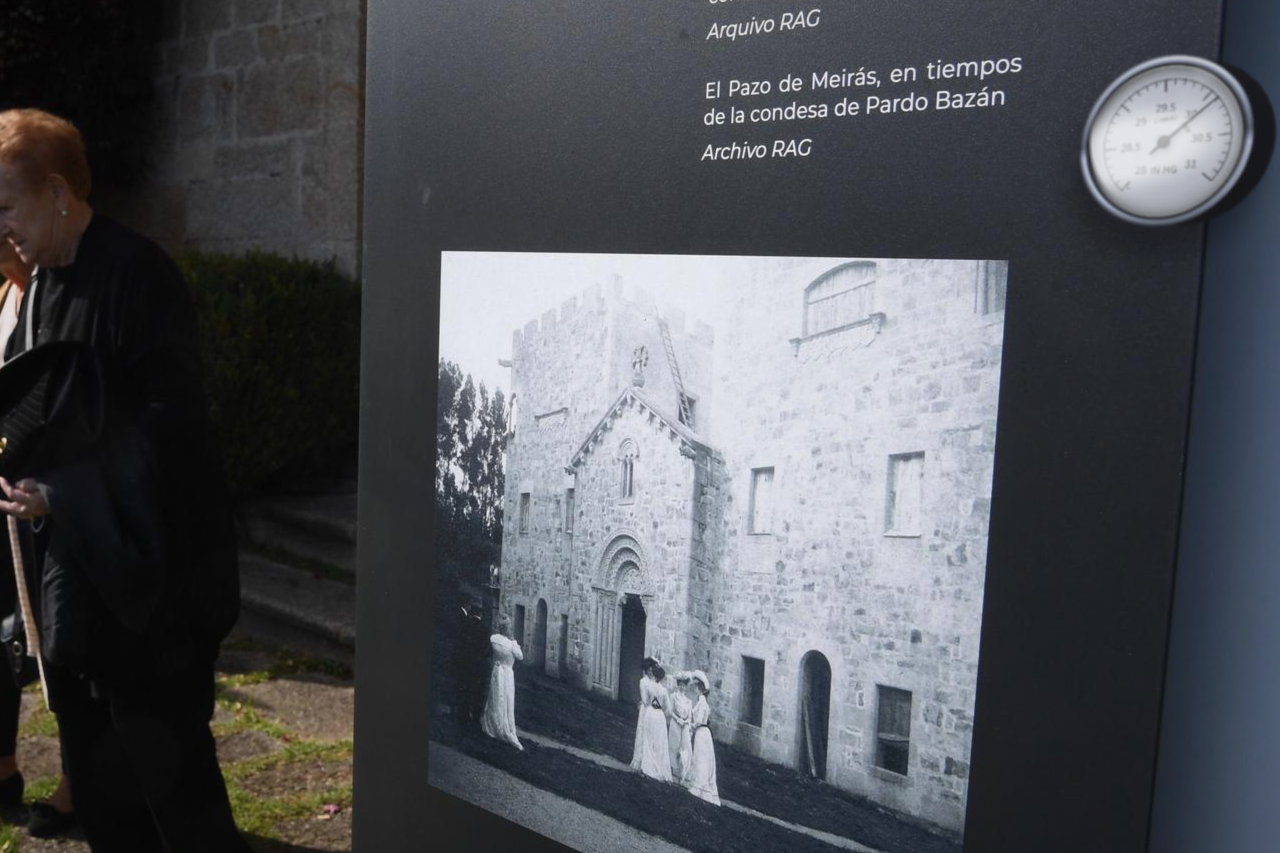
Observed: 30.1inHg
